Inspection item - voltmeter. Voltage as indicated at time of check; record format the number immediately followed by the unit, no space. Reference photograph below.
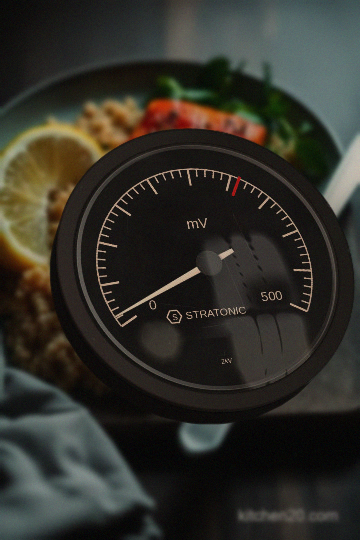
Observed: 10mV
